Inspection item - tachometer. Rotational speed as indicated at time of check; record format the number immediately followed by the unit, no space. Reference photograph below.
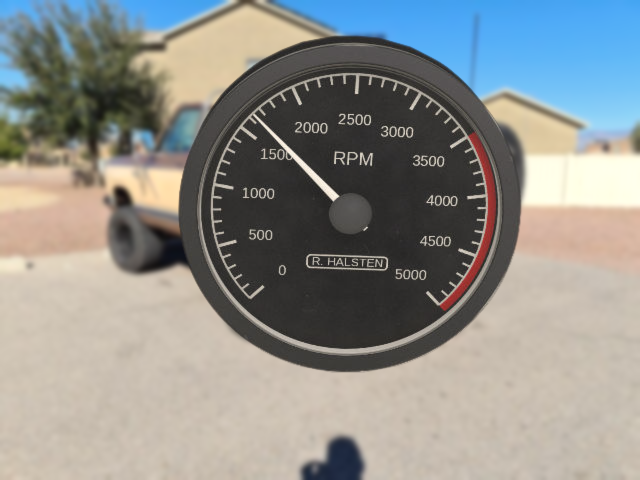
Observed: 1650rpm
